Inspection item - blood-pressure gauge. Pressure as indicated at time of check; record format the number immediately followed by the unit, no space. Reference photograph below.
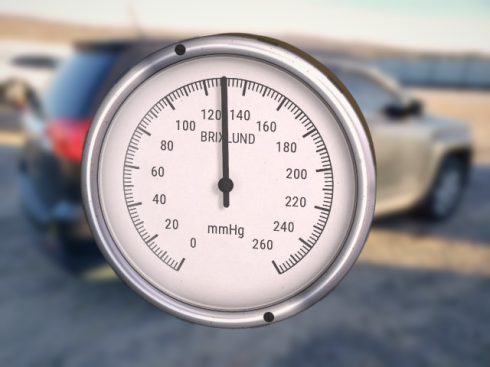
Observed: 130mmHg
